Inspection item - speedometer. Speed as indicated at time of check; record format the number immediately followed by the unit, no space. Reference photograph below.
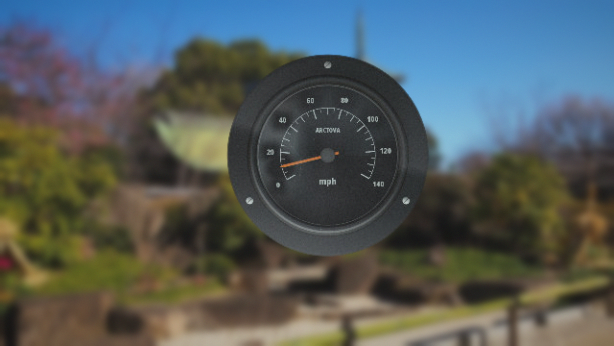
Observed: 10mph
